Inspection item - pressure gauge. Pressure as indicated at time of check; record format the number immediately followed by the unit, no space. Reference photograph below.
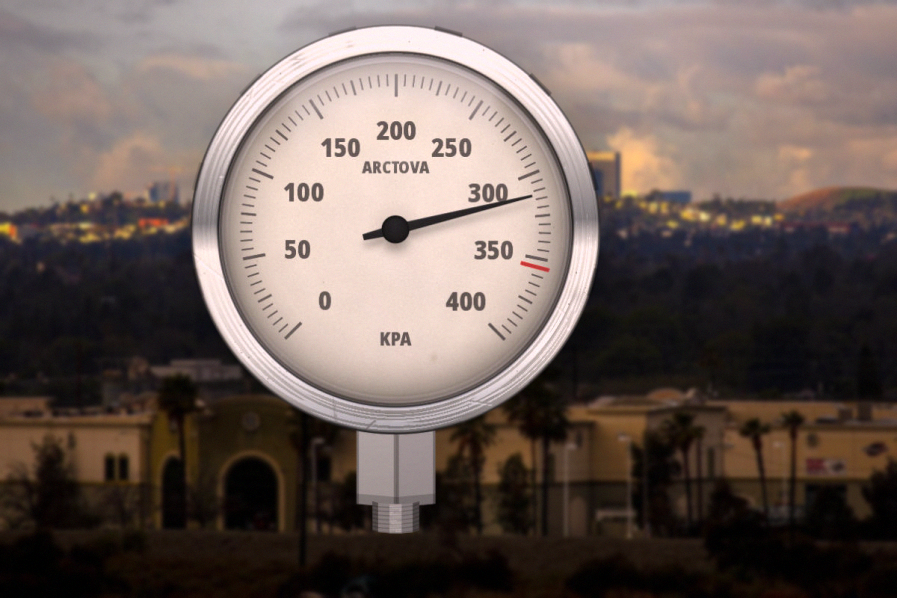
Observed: 312.5kPa
